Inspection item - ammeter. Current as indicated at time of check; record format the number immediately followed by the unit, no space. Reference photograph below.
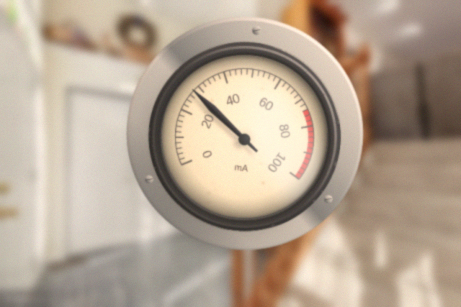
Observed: 28mA
